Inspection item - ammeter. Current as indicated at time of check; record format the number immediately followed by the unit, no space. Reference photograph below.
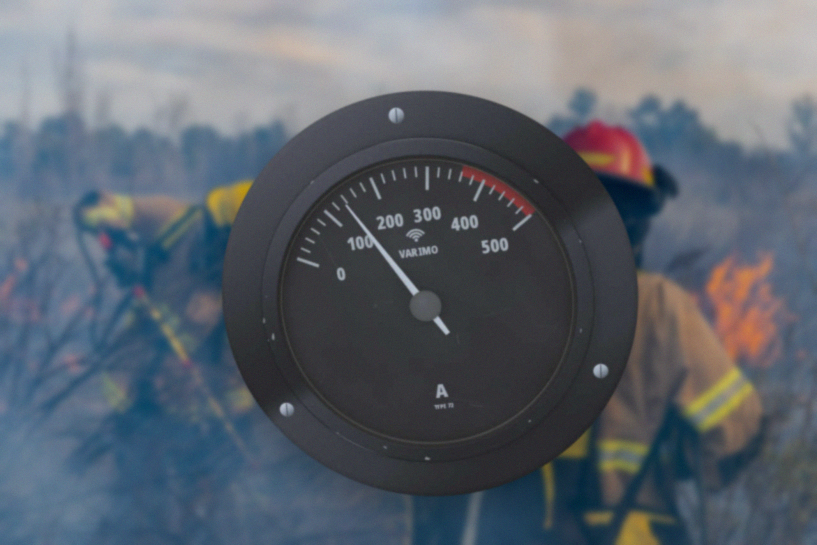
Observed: 140A
